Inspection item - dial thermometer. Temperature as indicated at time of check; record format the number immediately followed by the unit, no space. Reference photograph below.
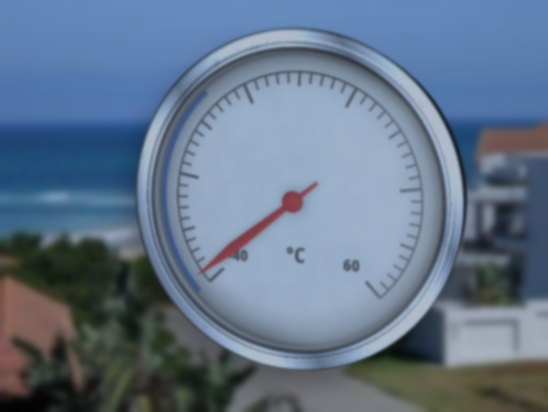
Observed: -38°C
